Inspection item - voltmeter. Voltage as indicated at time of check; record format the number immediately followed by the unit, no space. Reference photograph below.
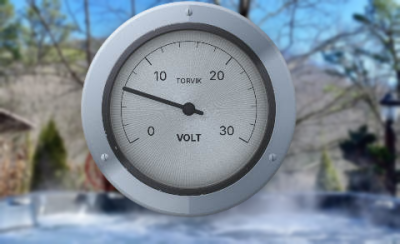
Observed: 6V
